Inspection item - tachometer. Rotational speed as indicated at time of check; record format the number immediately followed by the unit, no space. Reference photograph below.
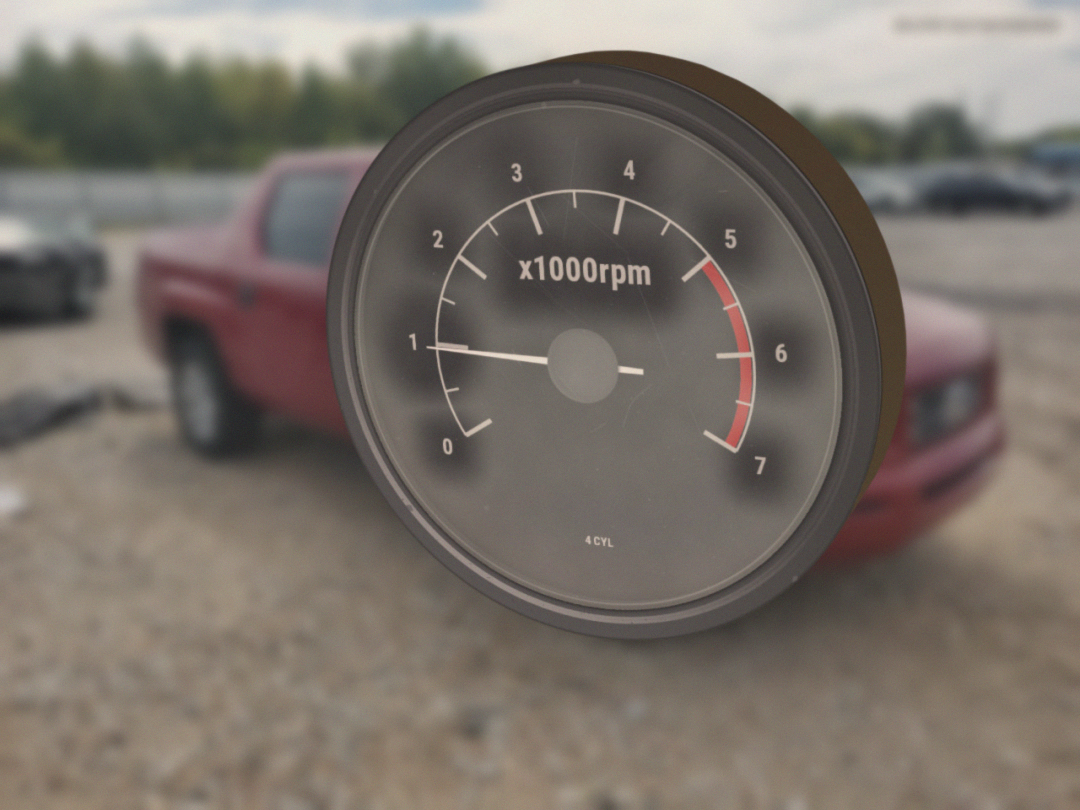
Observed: 1000rpm
